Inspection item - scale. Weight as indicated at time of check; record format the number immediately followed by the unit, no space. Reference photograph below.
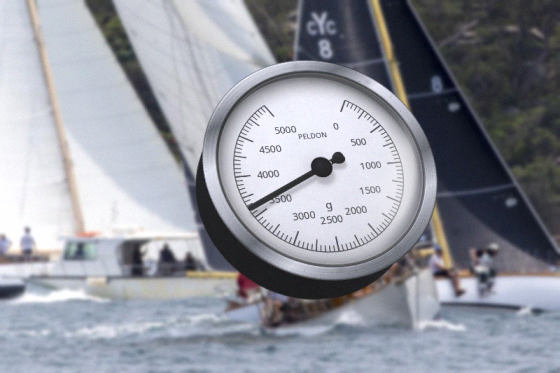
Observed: 3600g
